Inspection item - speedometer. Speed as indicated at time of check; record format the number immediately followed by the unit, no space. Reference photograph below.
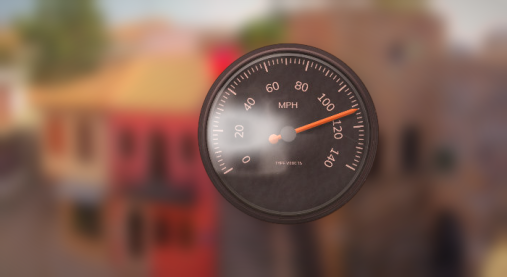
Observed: 112mph
